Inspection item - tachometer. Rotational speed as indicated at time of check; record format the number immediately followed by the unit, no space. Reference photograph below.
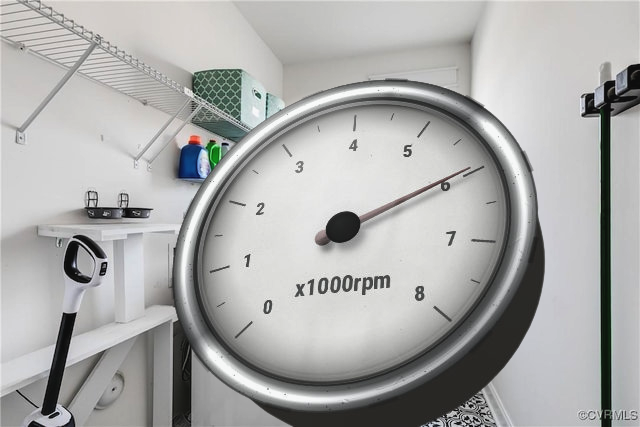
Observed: 6000rpm
